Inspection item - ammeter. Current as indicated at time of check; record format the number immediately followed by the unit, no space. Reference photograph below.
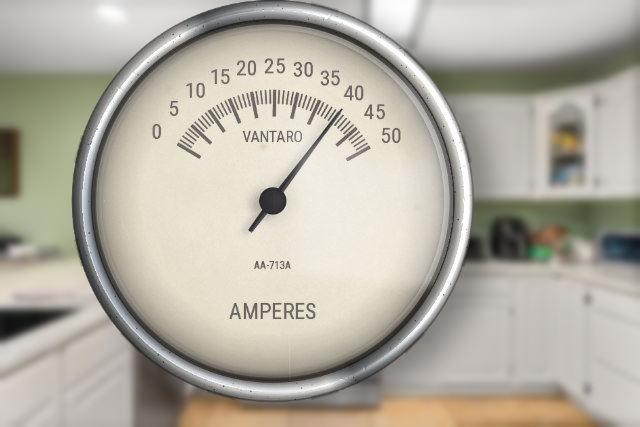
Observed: 40A
